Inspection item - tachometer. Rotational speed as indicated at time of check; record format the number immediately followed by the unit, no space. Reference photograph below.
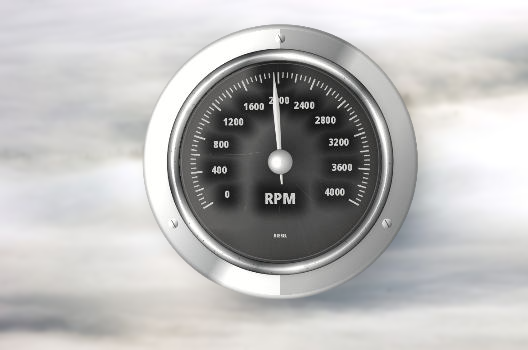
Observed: 1950rpm
